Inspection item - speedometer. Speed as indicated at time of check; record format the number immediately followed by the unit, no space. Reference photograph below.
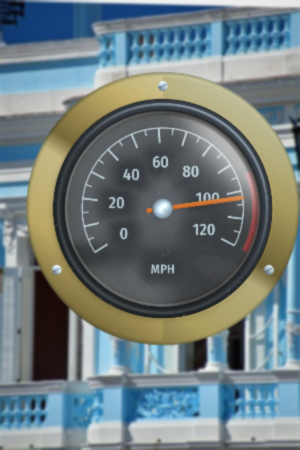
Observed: 102.5mph
